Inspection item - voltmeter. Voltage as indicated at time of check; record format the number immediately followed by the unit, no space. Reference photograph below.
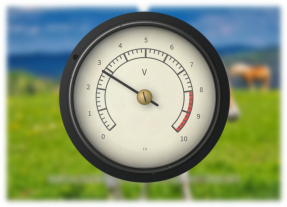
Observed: 2.8V
